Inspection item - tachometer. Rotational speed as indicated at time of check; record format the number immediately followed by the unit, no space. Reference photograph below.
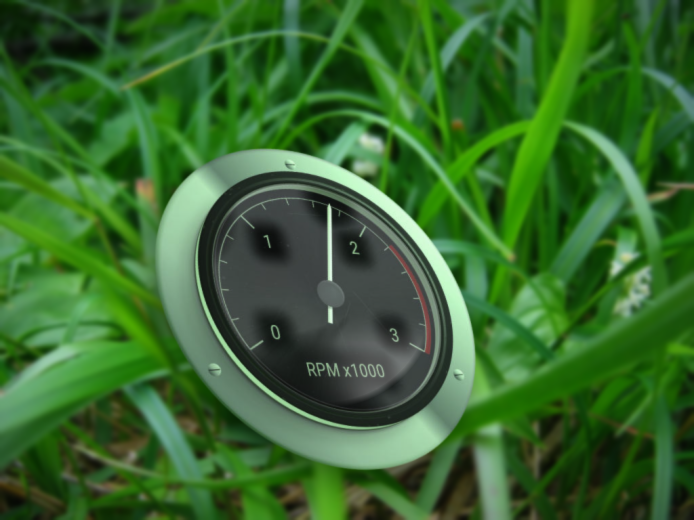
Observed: 1700rpm
